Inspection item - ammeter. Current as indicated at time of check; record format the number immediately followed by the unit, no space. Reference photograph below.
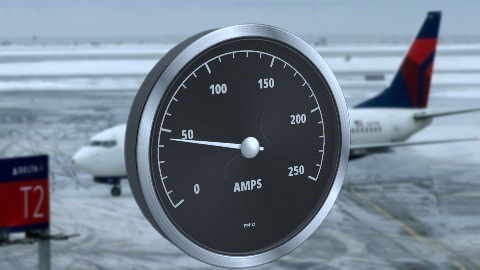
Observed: 45A
